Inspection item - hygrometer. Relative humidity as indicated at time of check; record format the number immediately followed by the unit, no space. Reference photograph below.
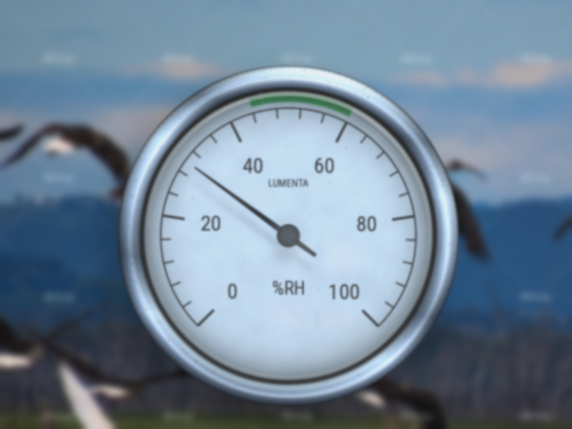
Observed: 30%
